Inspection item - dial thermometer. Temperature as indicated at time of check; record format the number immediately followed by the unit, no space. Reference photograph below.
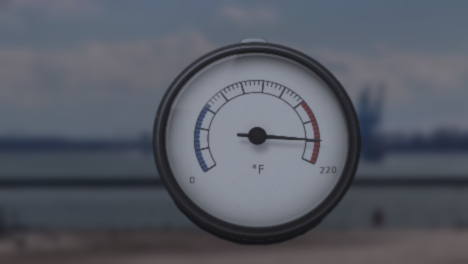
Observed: 200°F
